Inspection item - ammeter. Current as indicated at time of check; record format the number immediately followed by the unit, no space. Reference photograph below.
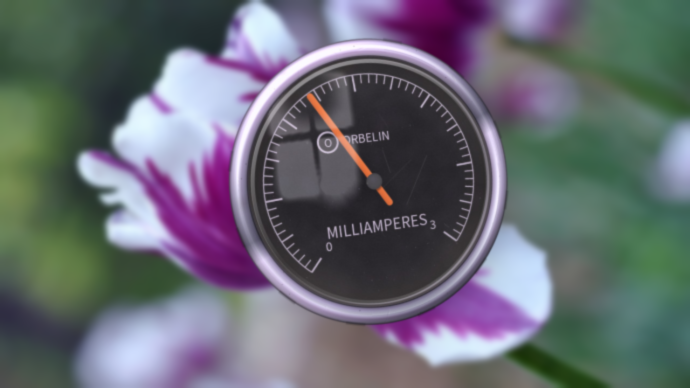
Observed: 1.2mA
